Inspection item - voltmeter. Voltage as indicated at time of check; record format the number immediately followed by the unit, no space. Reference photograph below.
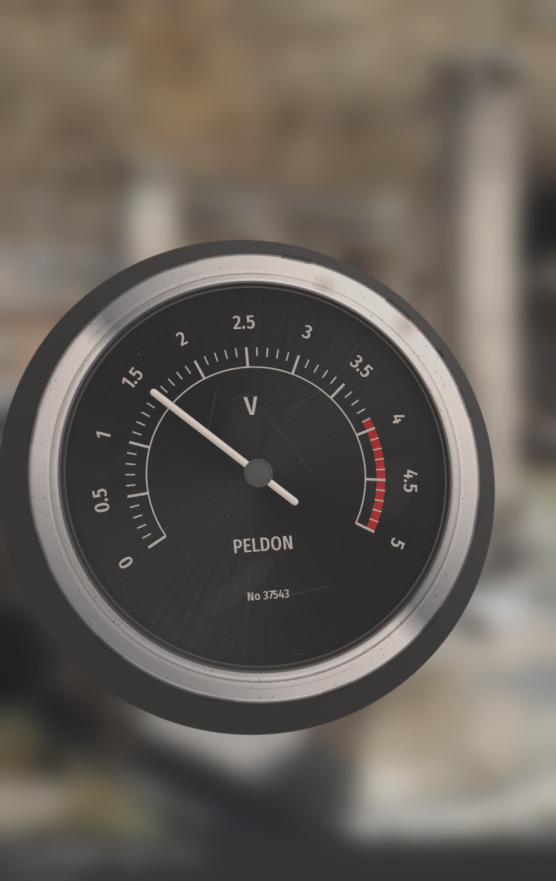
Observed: 1.5V
